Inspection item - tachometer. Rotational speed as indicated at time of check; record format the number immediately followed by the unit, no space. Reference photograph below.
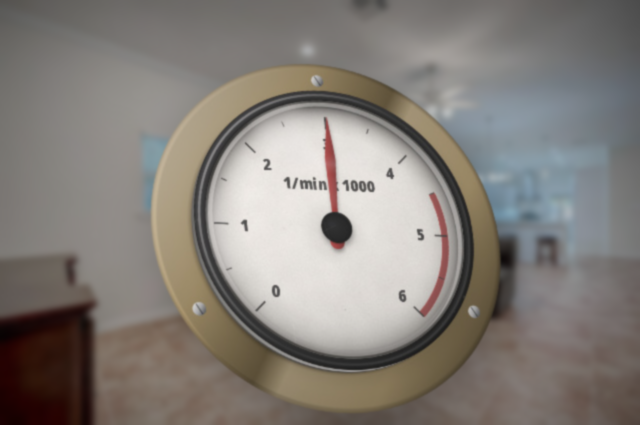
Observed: 3000rpm
